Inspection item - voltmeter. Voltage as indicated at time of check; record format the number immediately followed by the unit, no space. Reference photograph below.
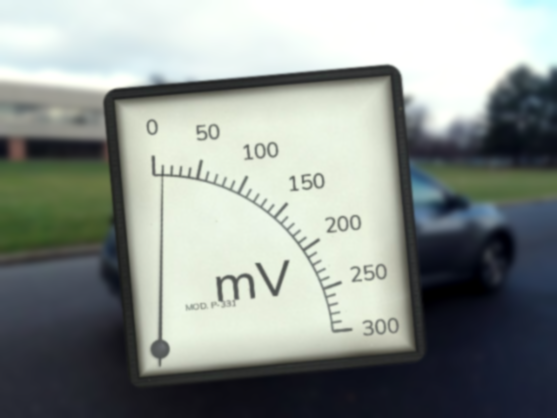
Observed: 10mV
